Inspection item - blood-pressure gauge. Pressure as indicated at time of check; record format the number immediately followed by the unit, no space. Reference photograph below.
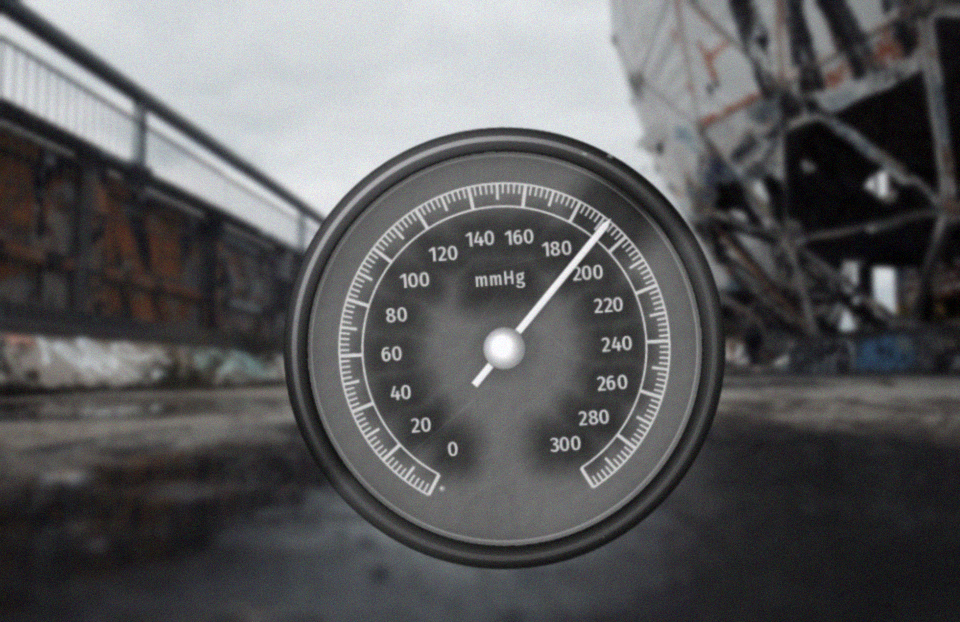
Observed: 192mmHg
